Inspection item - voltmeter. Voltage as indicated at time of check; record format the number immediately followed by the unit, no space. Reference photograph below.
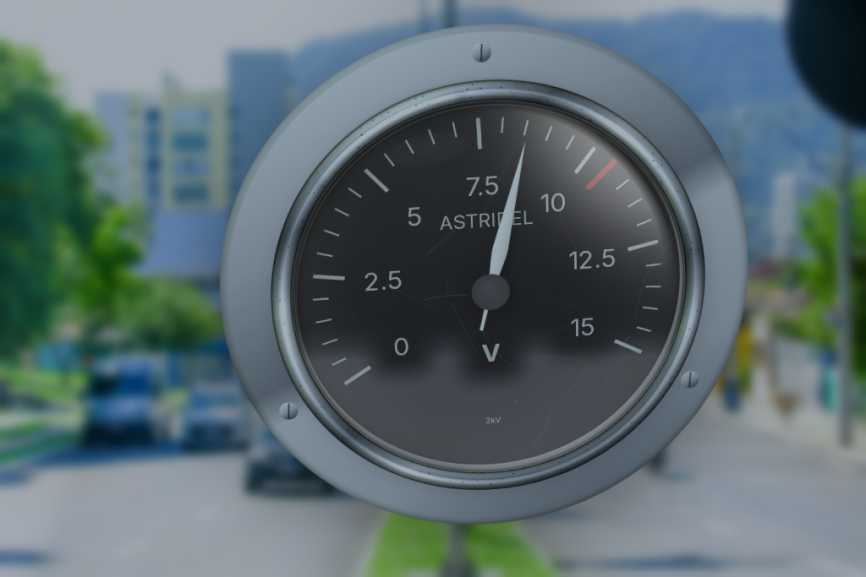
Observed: 8.5V
